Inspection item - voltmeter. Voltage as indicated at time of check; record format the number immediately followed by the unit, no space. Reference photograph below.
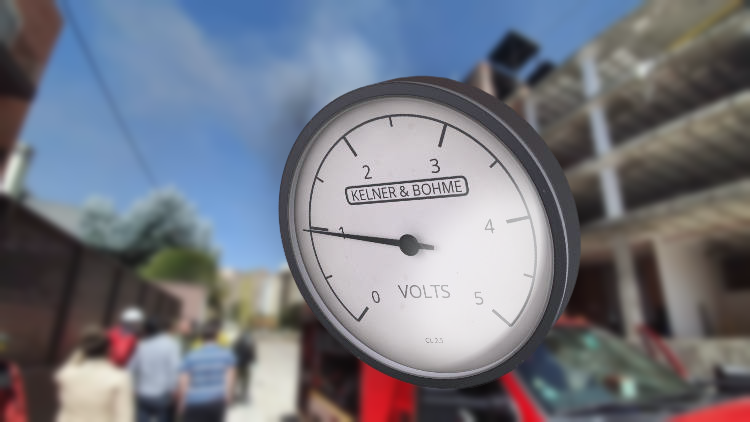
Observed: 1V
